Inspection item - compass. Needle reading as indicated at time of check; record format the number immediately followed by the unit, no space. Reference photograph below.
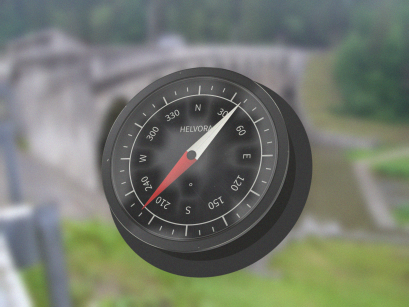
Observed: 220°
